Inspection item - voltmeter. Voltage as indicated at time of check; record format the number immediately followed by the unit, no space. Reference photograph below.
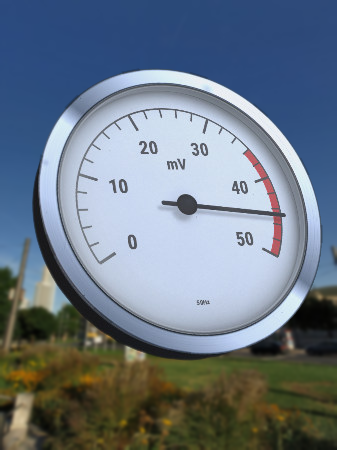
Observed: 45mV
